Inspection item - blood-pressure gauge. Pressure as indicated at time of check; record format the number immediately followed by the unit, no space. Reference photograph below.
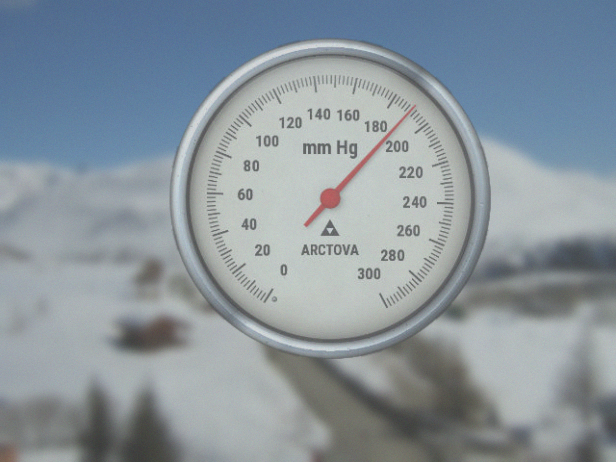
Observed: 190mmHg
